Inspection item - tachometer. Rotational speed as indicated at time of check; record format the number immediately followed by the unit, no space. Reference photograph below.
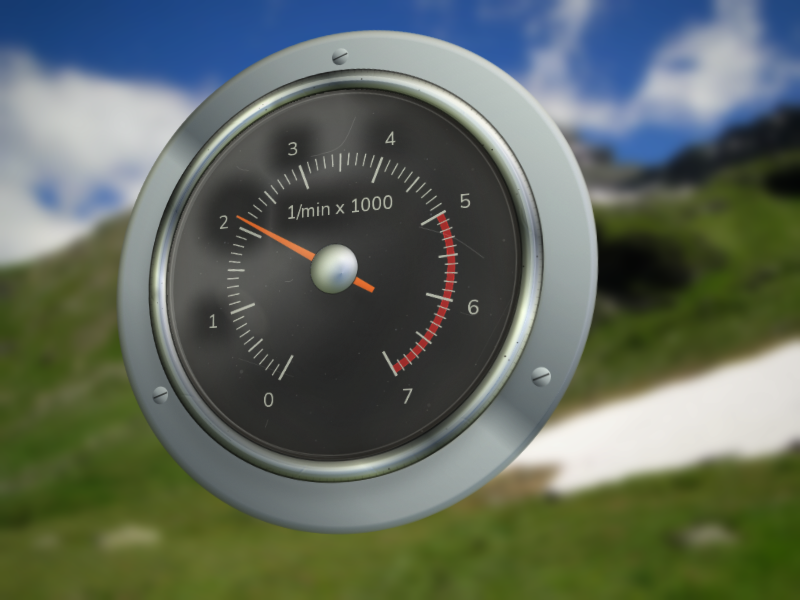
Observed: 2100rpm
